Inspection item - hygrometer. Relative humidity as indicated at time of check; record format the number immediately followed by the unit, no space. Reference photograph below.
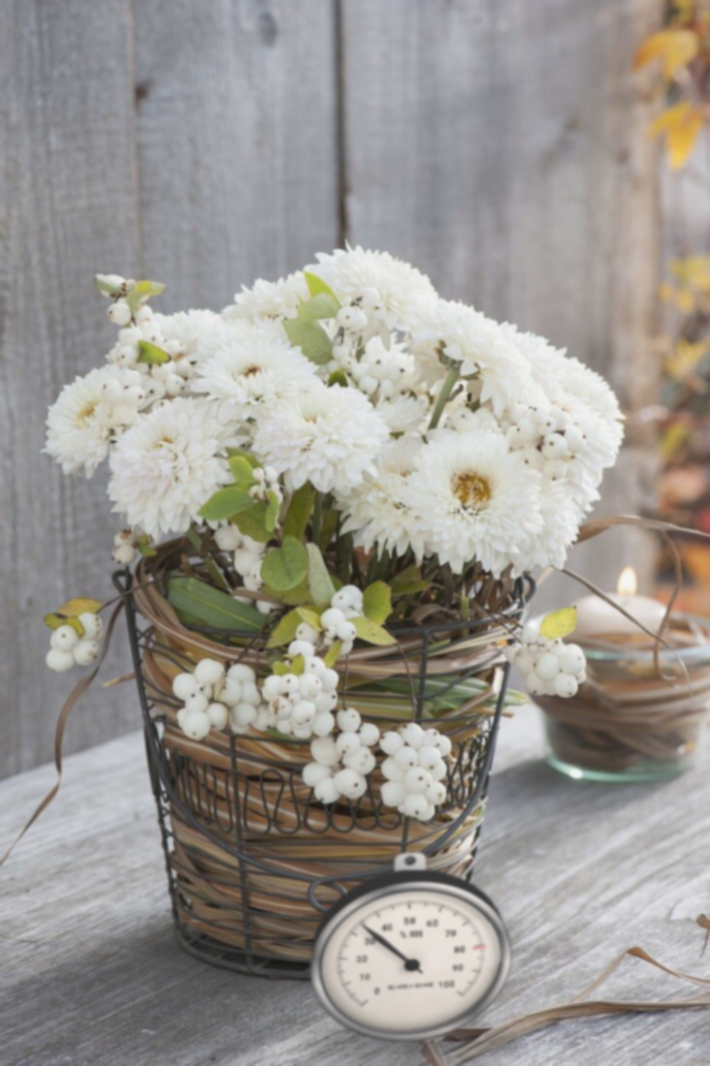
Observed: 35%
